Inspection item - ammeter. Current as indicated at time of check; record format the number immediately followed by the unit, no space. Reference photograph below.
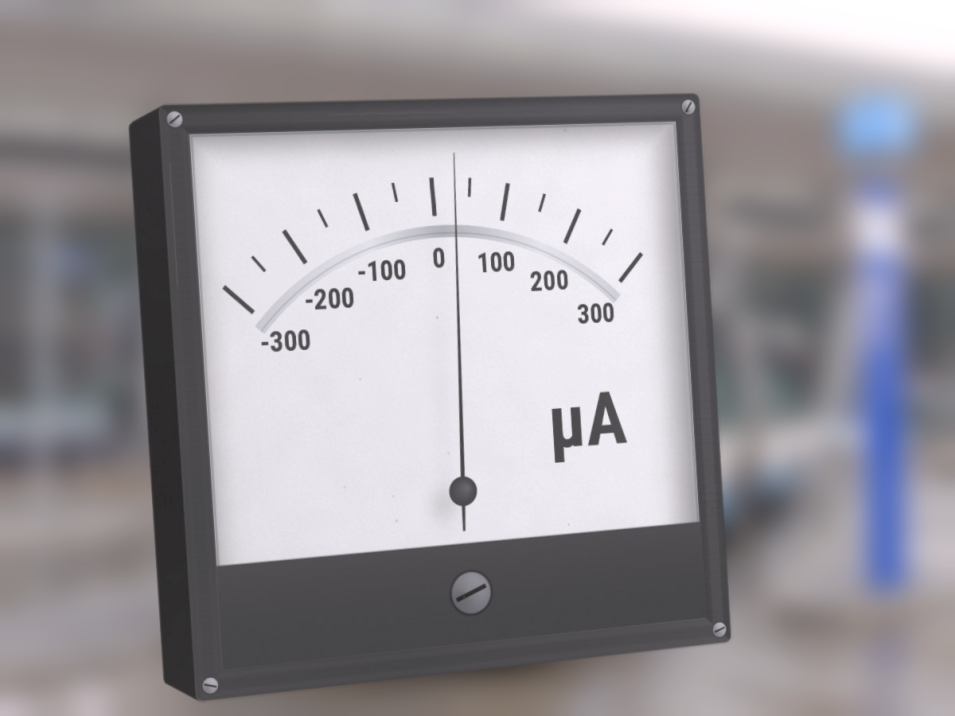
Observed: 25µA
